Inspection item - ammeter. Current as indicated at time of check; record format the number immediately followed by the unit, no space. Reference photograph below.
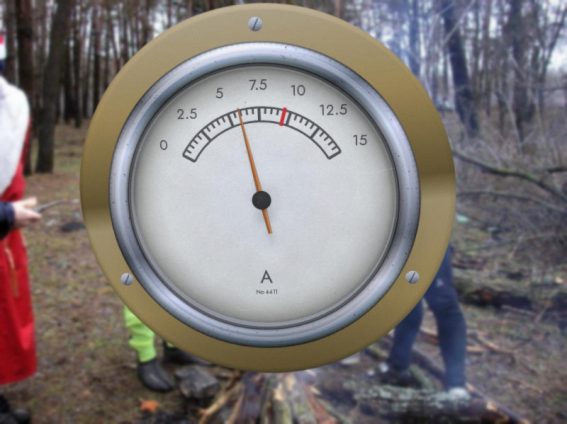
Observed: 6A
